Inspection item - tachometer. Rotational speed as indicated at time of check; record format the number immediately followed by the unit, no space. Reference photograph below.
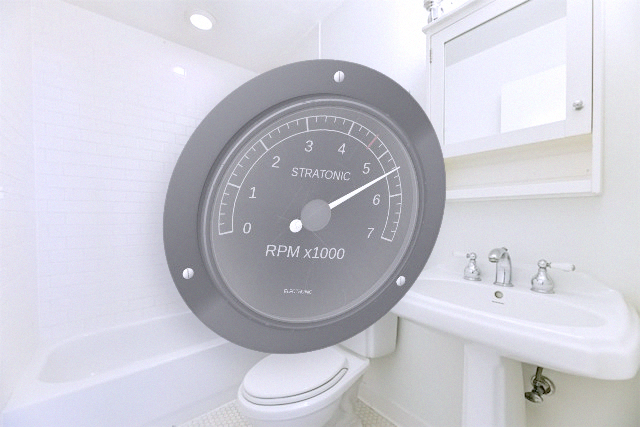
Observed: 5400rpm
